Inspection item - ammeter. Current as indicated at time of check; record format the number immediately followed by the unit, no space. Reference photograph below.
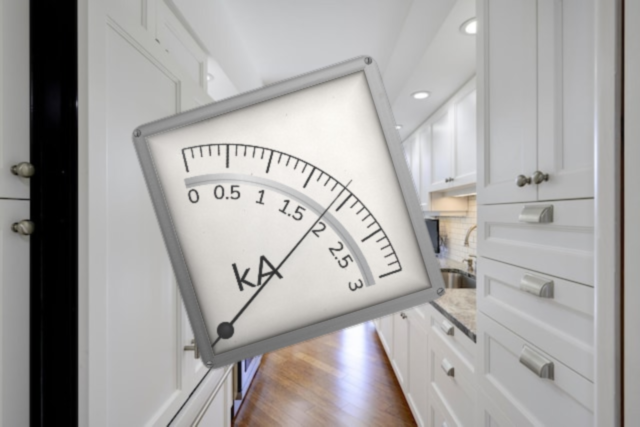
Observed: 1.9kA
